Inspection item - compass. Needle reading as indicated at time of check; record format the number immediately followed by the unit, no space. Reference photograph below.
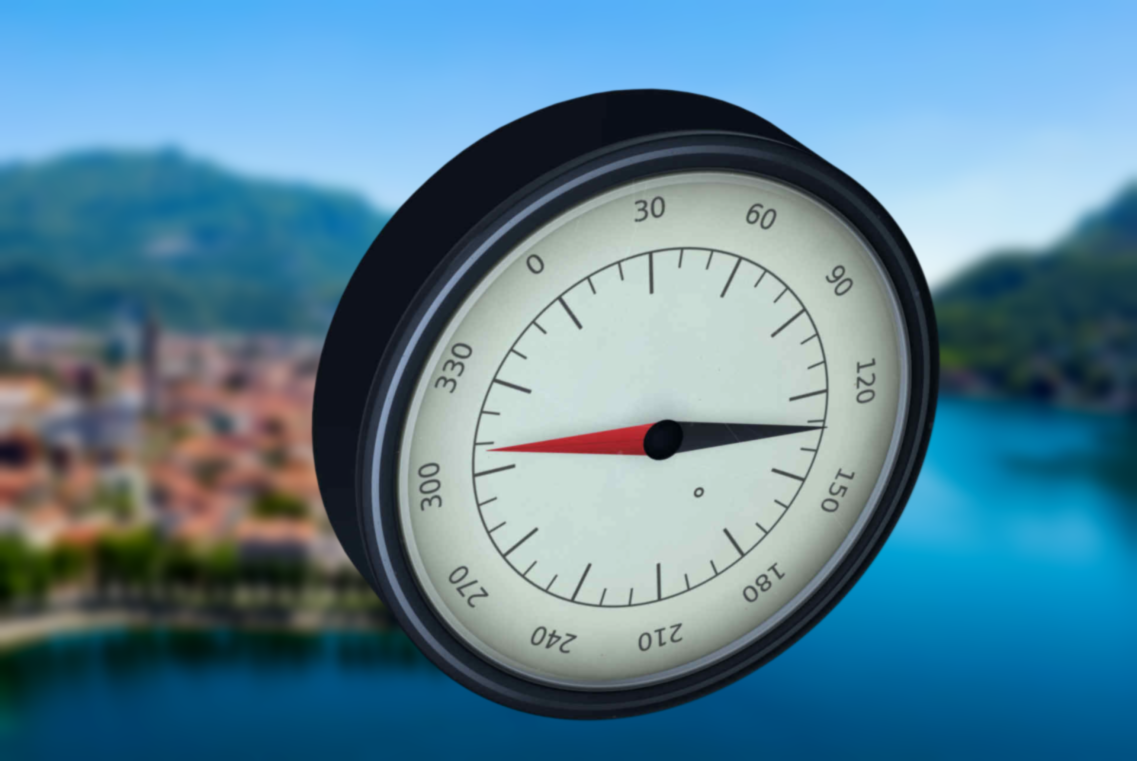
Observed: 310°
